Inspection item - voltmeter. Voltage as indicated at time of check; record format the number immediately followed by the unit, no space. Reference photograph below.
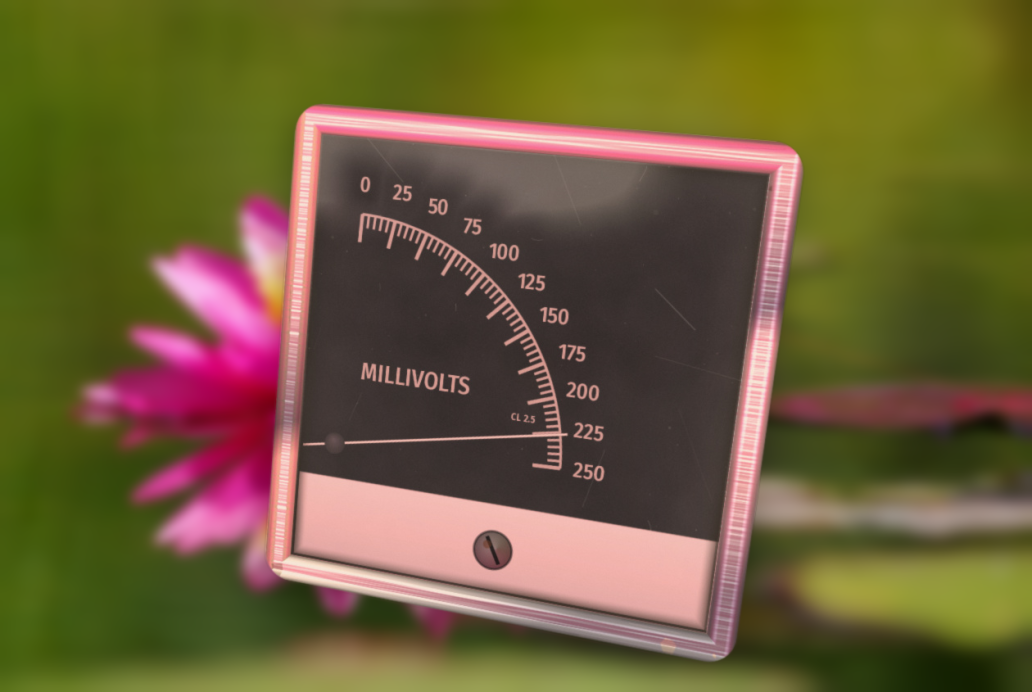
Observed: 225mV
